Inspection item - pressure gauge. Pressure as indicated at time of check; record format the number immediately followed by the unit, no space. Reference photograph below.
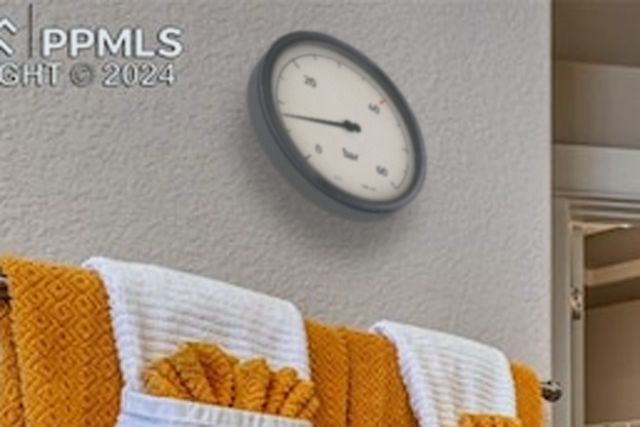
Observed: 7.5bar
